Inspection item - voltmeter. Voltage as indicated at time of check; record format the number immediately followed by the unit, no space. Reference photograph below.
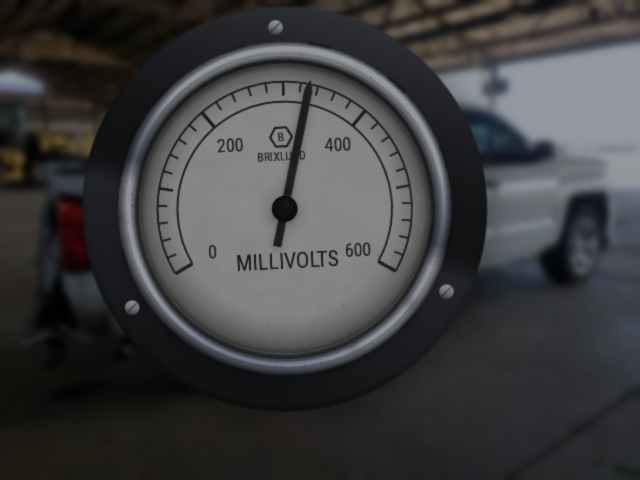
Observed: 330mV
